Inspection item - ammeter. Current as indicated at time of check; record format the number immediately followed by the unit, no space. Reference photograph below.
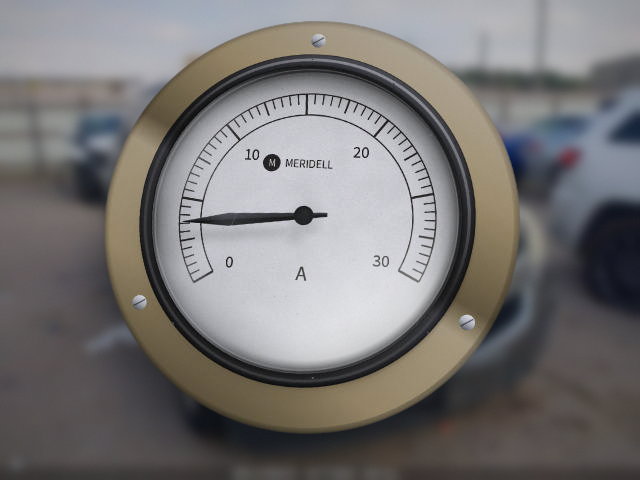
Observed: 3.5A
